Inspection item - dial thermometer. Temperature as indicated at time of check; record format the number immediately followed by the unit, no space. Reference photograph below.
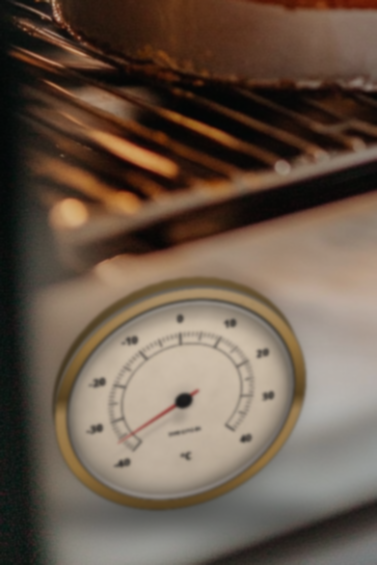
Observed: -35°C
